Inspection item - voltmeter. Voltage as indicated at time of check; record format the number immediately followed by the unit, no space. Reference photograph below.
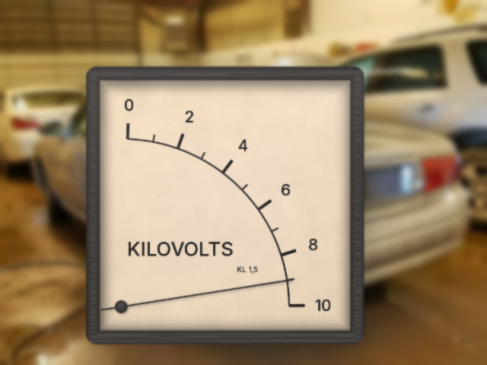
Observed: 9kV
